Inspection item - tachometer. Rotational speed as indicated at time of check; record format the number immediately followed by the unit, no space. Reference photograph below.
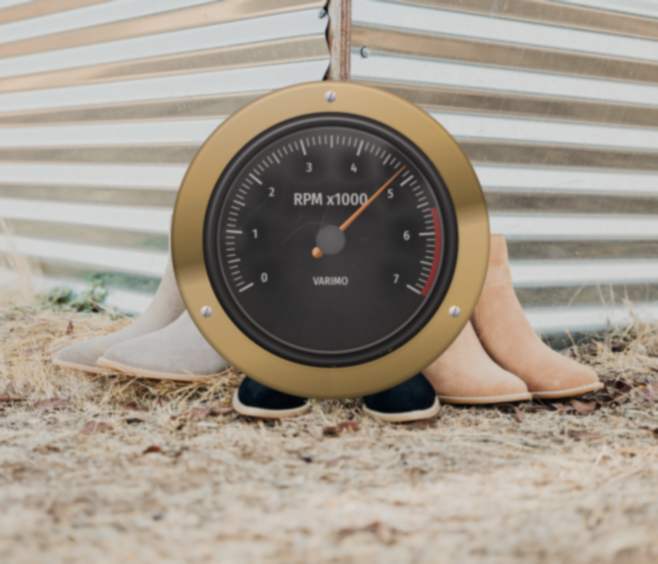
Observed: 4800rpm
